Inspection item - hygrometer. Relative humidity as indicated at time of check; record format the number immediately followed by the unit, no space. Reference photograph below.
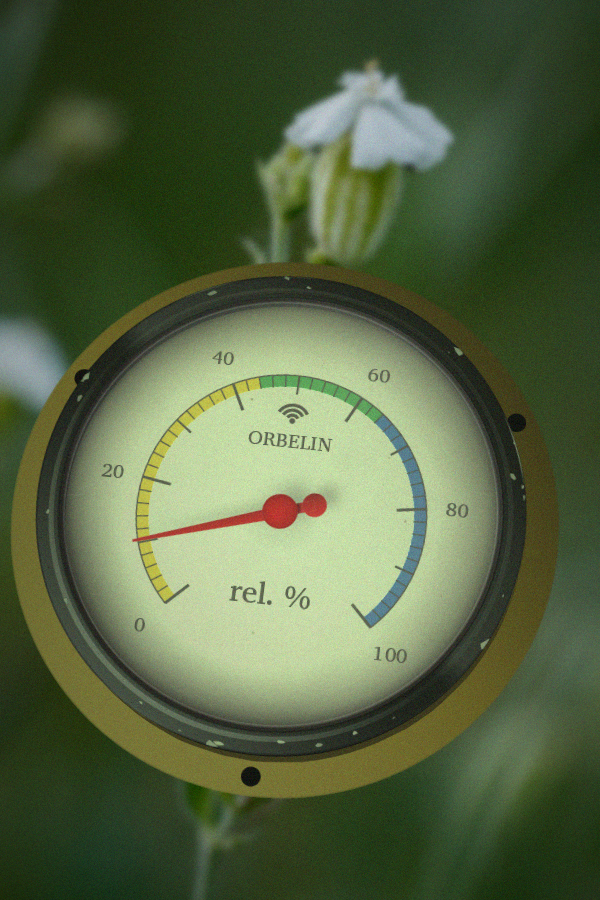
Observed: 10%
